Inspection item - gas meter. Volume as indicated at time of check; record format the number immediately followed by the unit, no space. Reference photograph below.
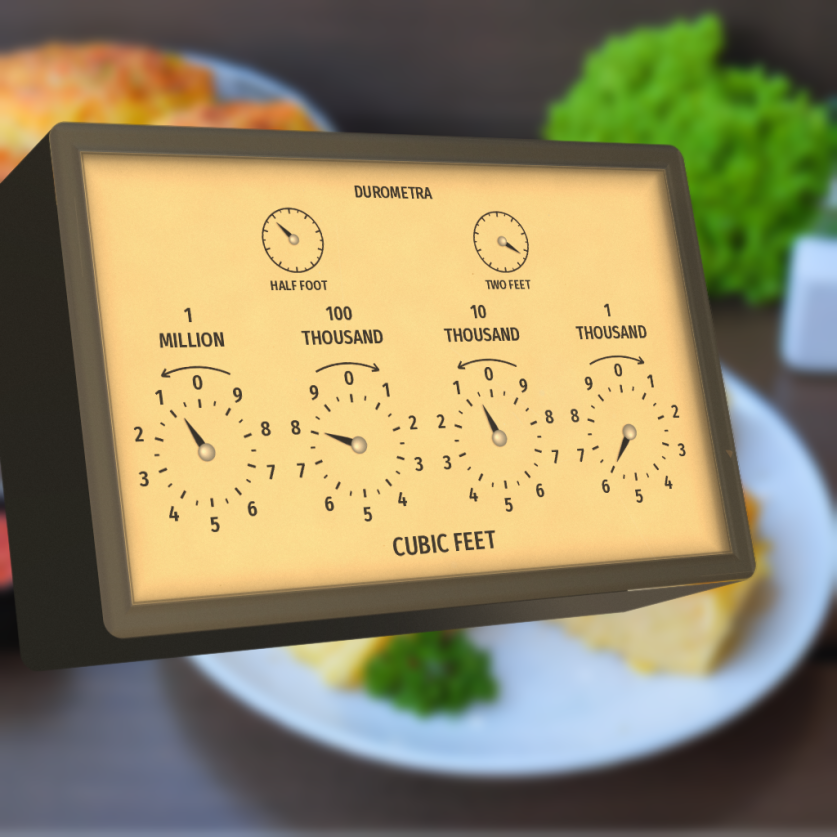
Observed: 80600ft³
